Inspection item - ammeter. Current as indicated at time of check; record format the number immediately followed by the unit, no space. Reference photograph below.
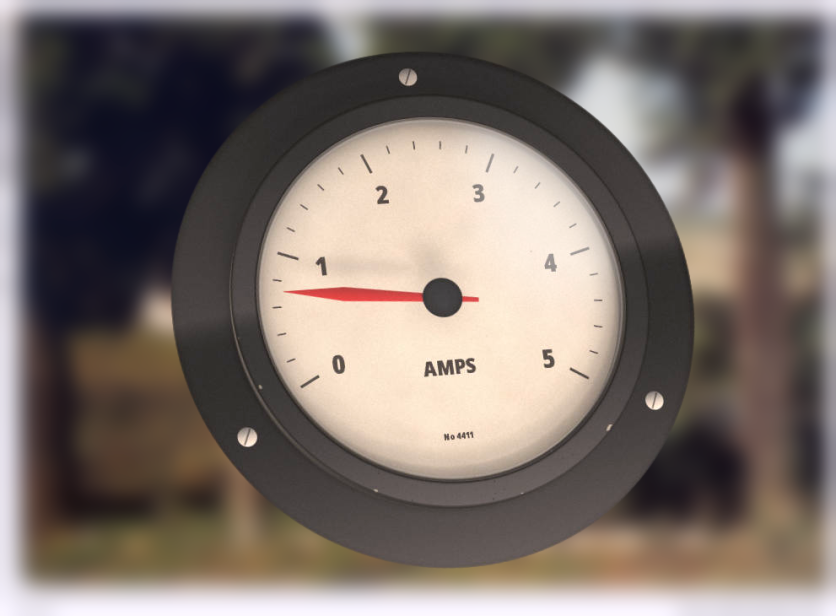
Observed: 0.7A
